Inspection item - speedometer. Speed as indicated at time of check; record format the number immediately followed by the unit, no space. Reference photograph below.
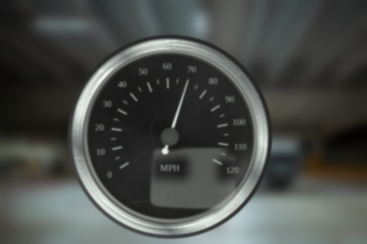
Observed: 70mph
